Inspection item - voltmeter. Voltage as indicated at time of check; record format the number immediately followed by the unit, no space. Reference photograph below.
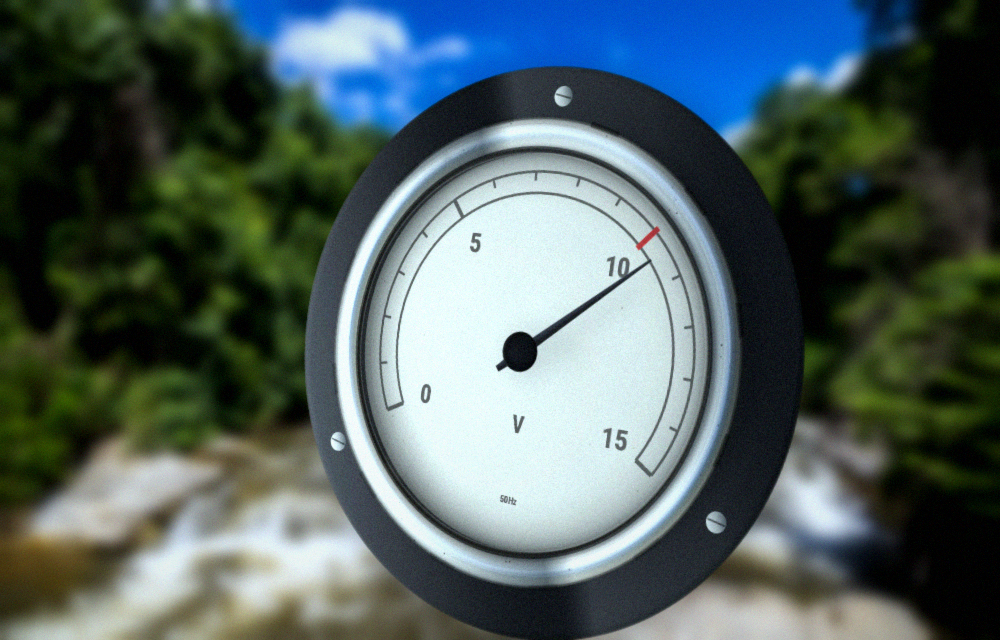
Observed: 10.5V
